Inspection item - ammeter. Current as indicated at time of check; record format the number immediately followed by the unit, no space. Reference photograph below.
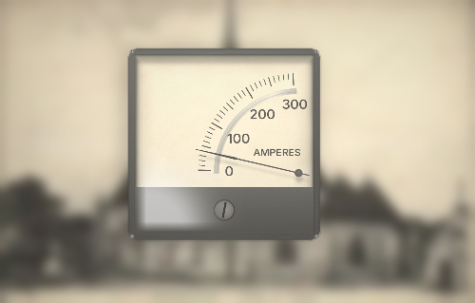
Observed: 40A
